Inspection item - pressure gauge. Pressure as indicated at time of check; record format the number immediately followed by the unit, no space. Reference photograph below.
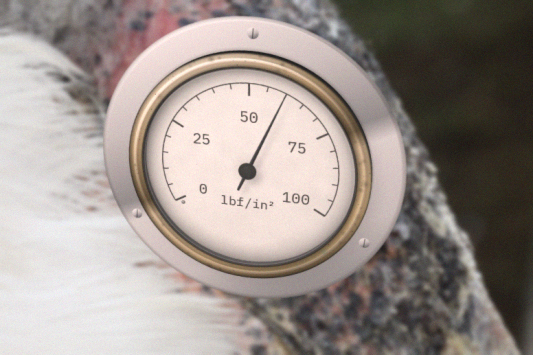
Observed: 60psi
